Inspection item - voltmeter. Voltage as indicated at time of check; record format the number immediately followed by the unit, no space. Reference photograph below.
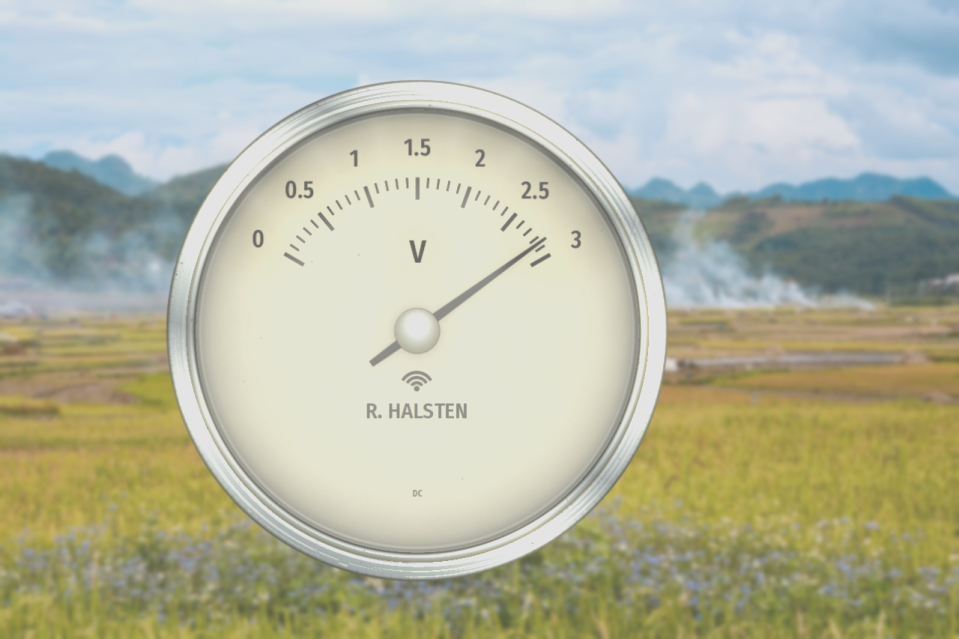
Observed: 2.85V
